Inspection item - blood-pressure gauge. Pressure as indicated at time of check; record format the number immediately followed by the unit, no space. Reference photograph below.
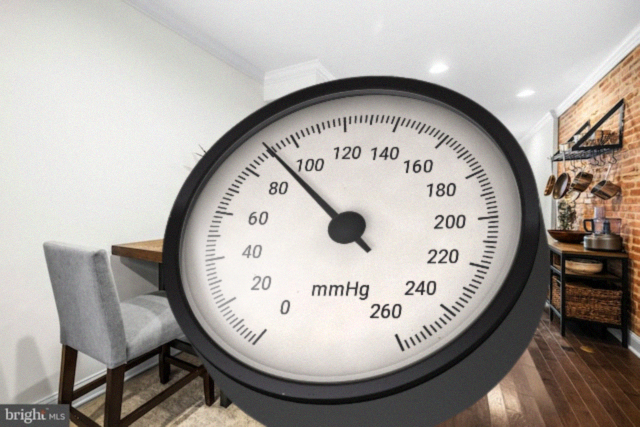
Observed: 90mmHg
